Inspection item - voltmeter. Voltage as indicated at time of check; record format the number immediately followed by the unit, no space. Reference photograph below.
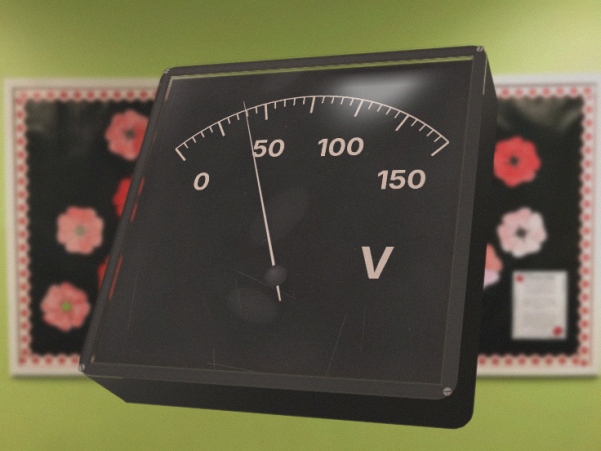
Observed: 40V
